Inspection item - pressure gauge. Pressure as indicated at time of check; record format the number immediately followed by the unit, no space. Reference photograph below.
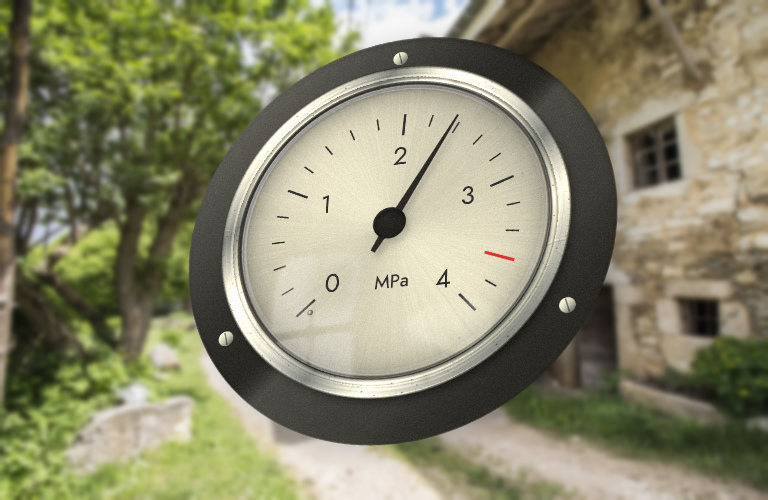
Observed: 2.4MPa
